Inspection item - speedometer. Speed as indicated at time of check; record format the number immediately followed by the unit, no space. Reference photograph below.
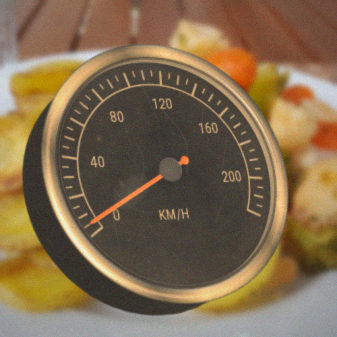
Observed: 5km/h
